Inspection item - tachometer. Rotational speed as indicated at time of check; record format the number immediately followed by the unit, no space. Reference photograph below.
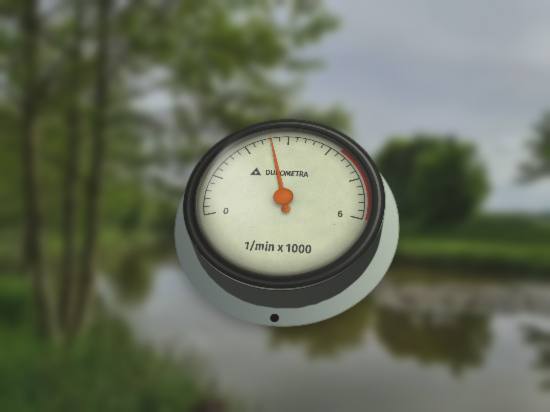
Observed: 2600rpm
